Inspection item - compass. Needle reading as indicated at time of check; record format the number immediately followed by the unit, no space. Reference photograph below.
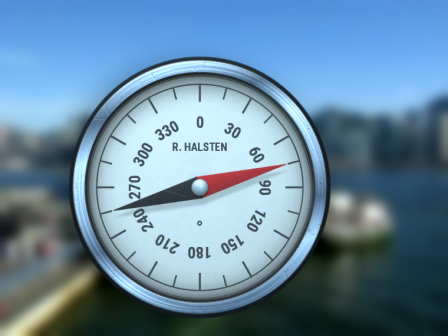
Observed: 75°
